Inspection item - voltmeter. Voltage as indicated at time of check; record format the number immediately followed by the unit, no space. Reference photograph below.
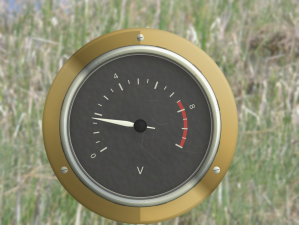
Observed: 1.75V
